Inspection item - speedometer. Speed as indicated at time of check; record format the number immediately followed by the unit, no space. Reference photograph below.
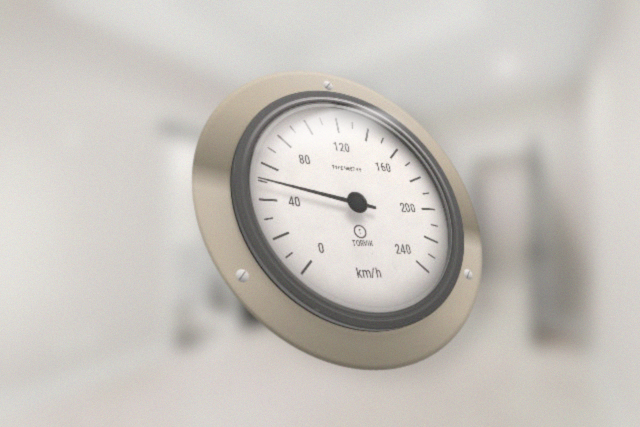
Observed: 50km/h
